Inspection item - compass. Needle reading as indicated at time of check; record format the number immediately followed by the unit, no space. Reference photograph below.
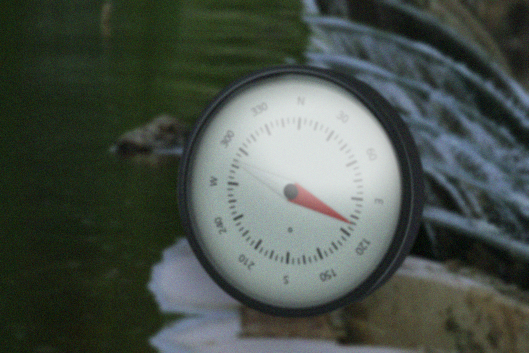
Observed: 110°
